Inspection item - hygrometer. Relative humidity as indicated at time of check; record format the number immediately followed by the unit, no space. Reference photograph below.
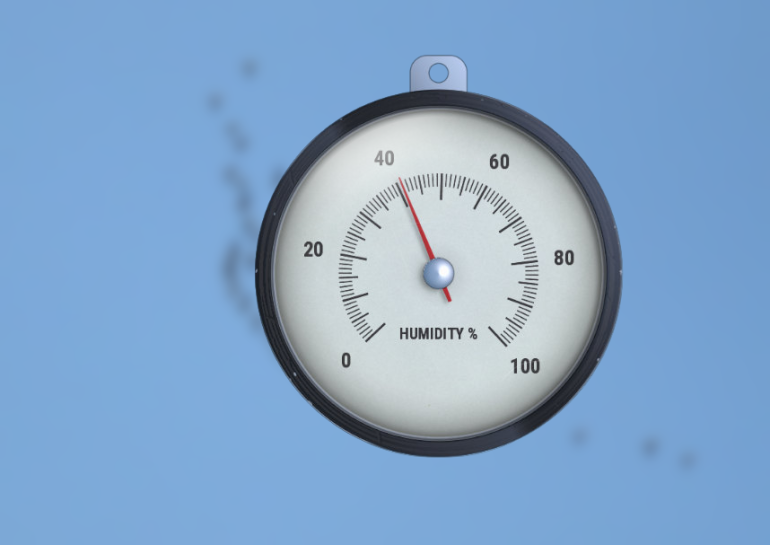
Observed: 41%
